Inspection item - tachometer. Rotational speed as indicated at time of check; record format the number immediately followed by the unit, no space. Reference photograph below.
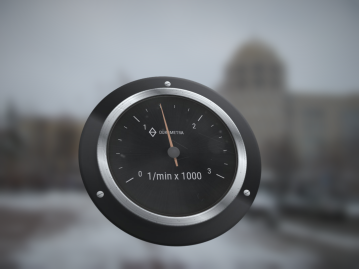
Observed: 1400rpm
